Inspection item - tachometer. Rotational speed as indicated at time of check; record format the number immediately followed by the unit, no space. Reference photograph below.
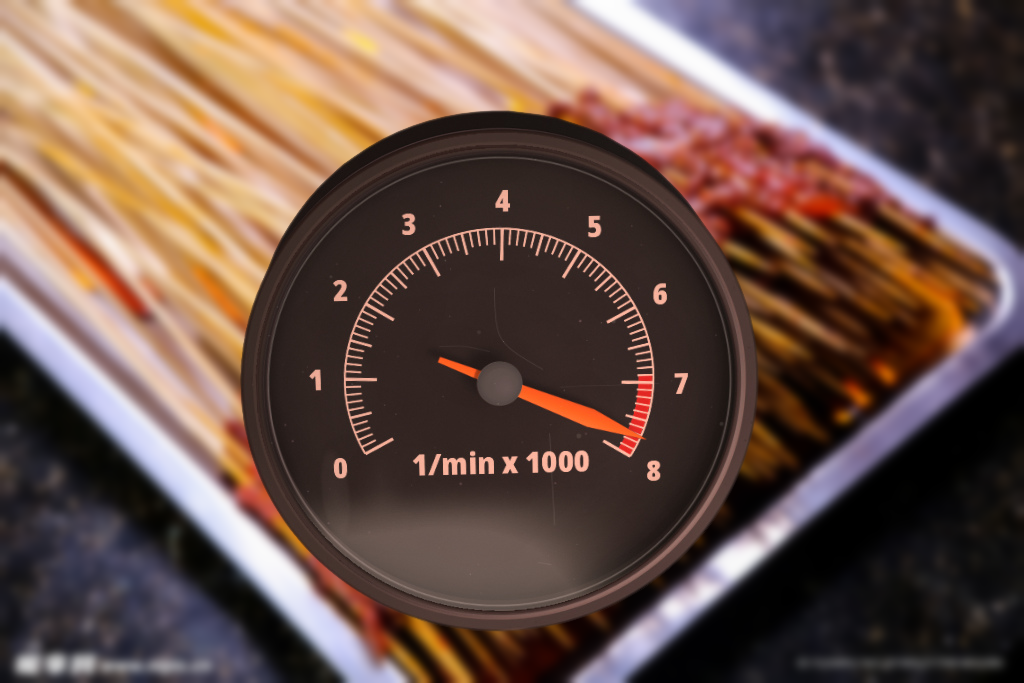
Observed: 7700rpm
